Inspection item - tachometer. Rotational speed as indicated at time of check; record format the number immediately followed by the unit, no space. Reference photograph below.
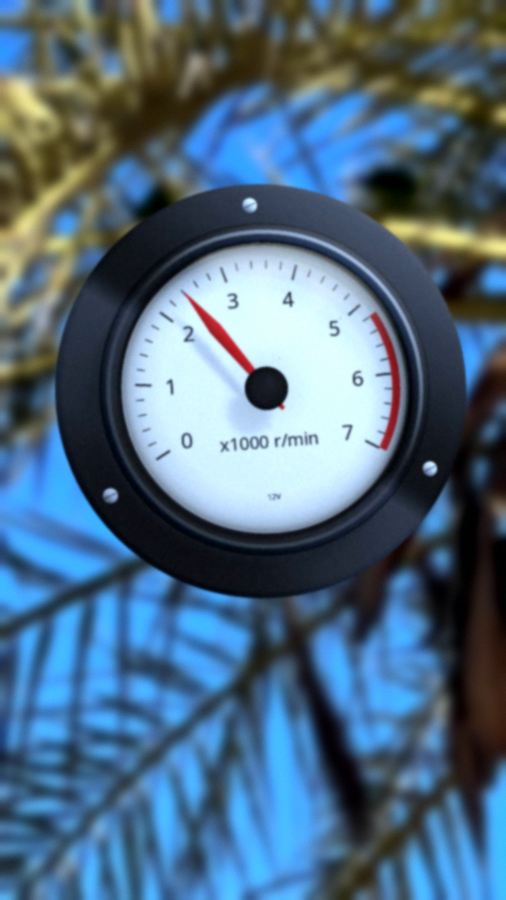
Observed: 2400rpm
